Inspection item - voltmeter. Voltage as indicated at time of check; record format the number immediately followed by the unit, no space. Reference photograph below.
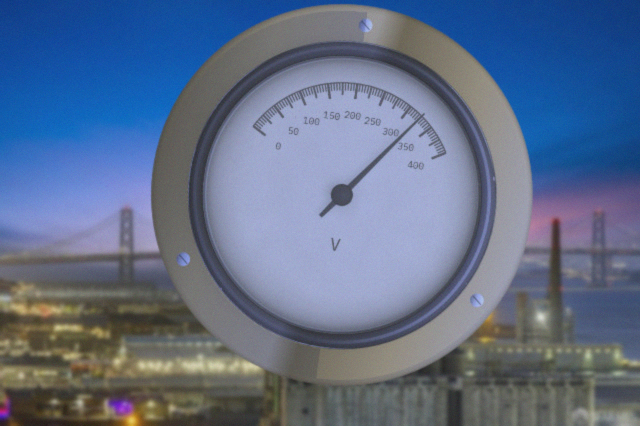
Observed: 325V
